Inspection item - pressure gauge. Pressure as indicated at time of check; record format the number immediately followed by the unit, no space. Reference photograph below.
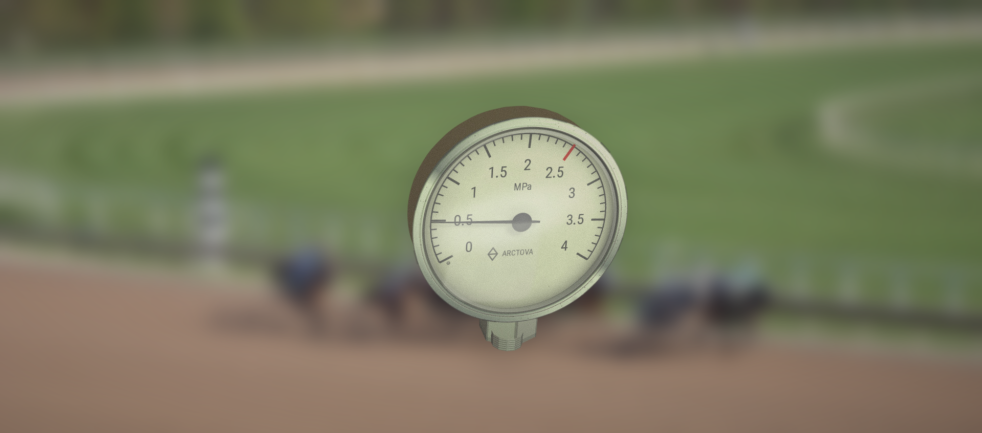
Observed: 0.5MPa
